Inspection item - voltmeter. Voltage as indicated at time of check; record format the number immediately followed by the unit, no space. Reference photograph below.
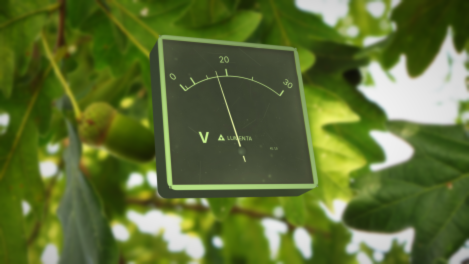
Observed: 17.5V
